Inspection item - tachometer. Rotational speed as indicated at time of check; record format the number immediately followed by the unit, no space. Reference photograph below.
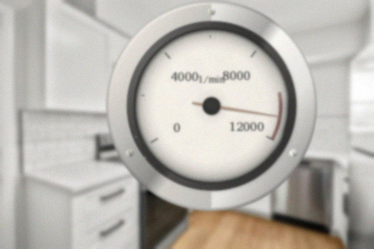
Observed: 11000rpm
